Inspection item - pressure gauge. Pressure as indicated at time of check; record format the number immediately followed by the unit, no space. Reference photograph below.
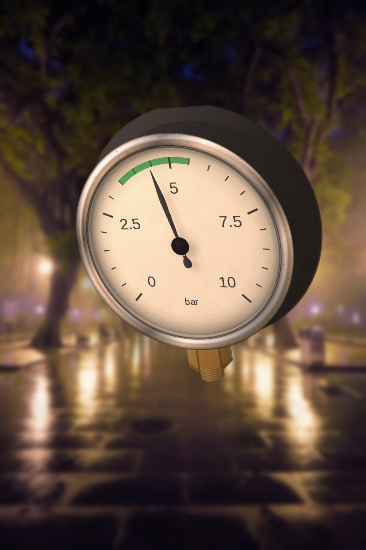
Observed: 4.5bar
